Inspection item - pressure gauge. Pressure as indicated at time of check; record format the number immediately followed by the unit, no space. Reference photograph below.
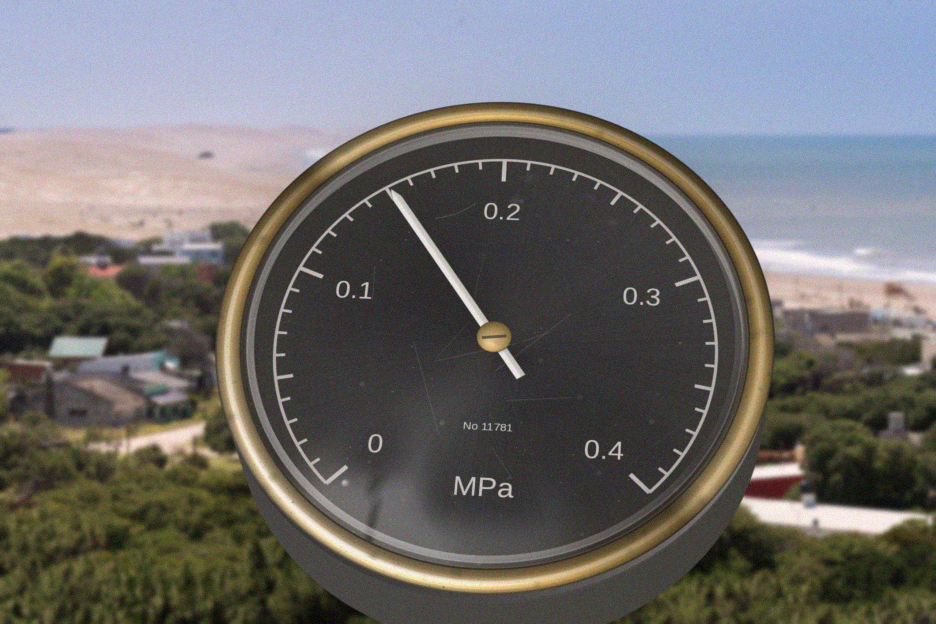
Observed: 0.15MPa
